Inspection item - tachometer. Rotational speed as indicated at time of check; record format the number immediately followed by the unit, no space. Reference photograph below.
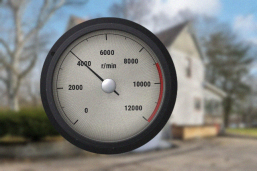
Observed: 4000rpm
